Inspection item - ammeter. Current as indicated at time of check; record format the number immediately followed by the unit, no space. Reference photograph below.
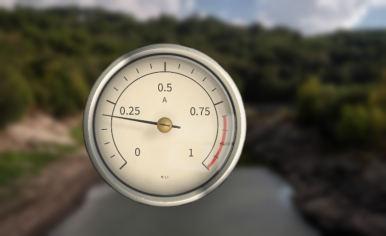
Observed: 0.2A
